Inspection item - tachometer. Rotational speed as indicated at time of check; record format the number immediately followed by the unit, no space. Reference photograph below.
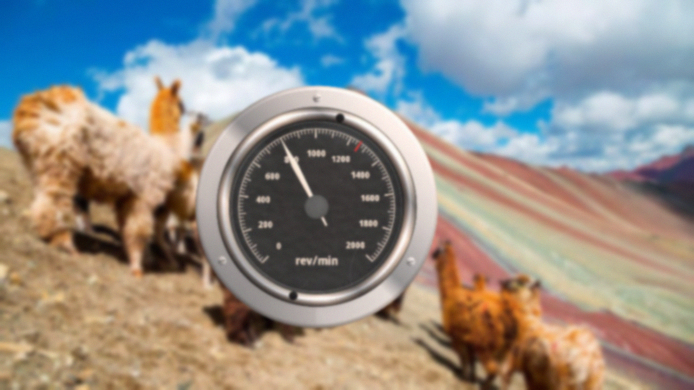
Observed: 800rpm
